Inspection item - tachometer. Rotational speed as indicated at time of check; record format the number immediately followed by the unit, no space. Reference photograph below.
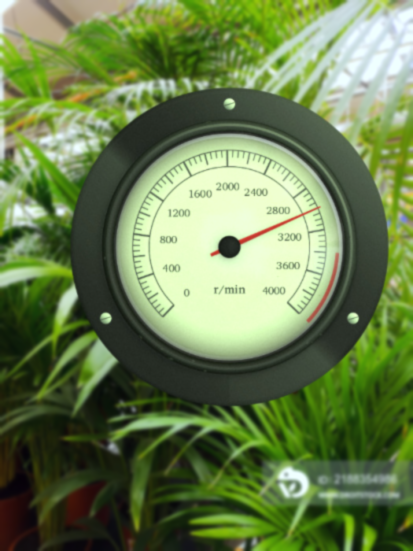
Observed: 3000rpm
